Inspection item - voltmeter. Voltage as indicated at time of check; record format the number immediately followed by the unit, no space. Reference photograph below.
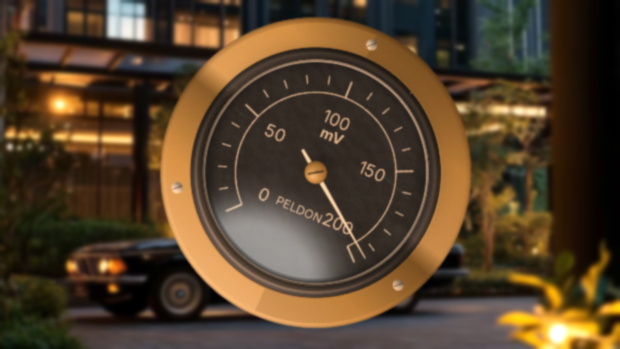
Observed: 195mV
